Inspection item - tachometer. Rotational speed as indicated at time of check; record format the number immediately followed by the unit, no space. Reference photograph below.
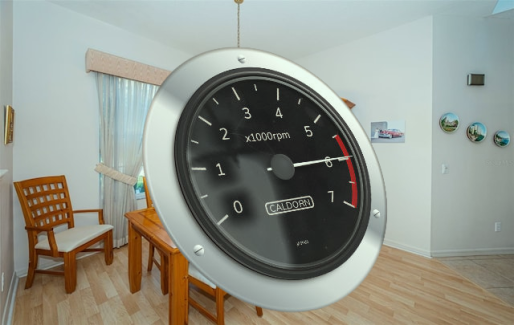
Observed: 6000rpm
